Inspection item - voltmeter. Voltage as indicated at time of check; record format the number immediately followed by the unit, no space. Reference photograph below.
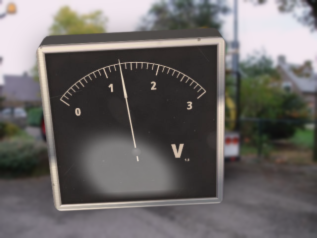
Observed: 1.3V
